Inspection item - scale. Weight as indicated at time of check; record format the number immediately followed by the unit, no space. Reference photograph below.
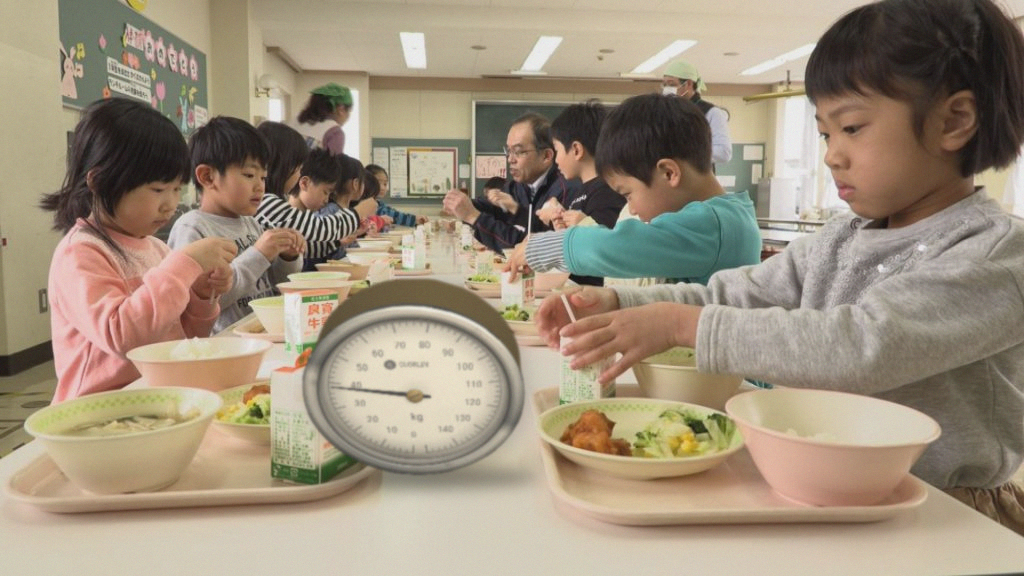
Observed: 40kg
